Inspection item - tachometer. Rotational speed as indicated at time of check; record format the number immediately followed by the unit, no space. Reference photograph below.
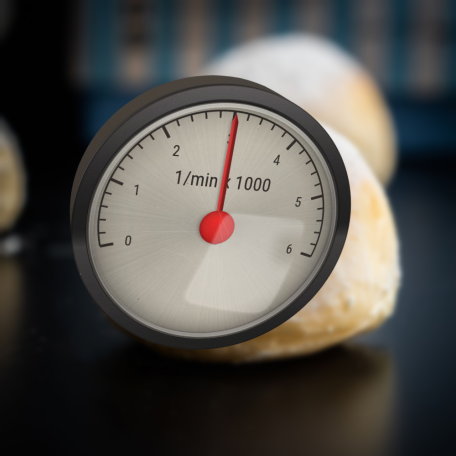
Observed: 3000rpm
